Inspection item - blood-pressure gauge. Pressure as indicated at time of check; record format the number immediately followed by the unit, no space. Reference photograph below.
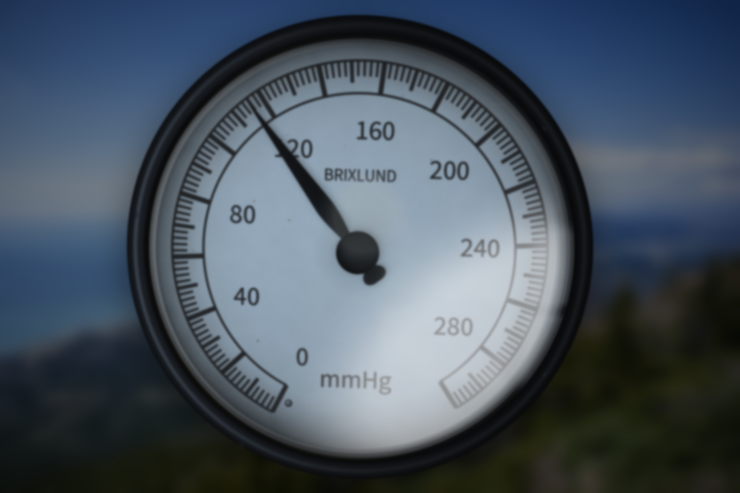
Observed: 116mmHg
